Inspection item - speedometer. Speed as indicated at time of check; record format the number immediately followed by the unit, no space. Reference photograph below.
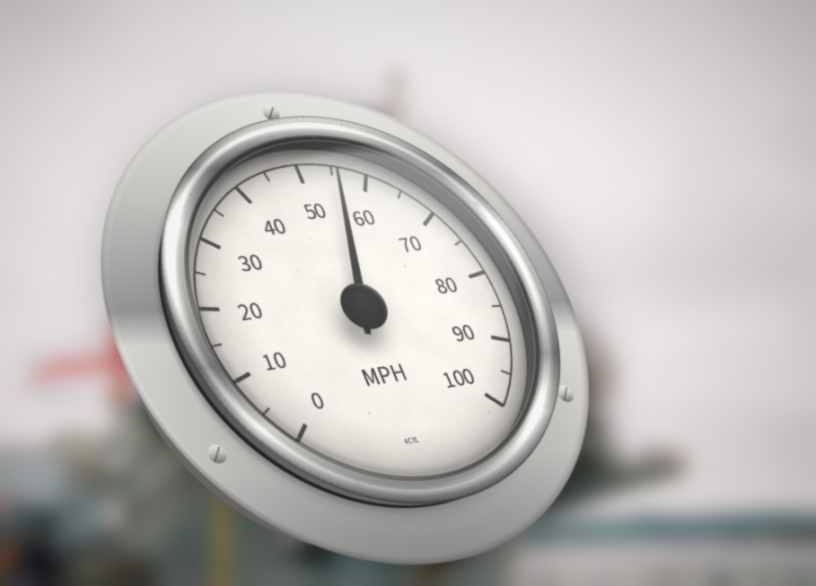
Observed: 55mph
